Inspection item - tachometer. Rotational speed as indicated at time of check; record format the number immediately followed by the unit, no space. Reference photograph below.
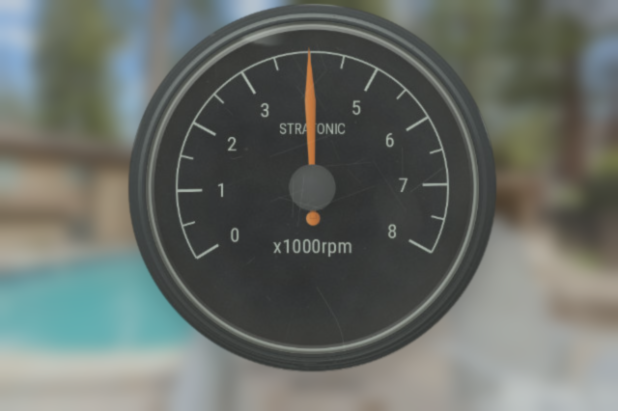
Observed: 4000rpm
